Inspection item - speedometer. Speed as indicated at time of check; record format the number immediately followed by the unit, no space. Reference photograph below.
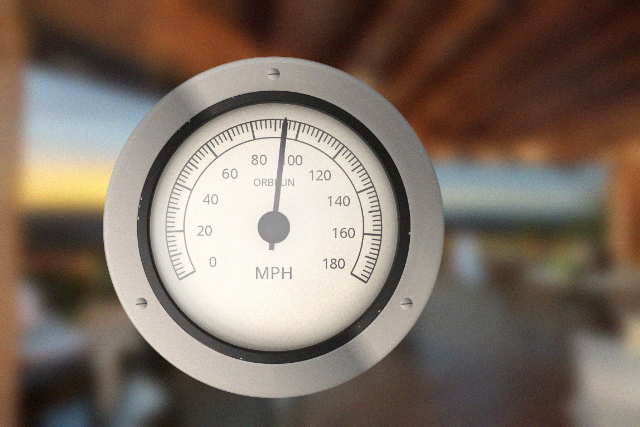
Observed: 94mph
